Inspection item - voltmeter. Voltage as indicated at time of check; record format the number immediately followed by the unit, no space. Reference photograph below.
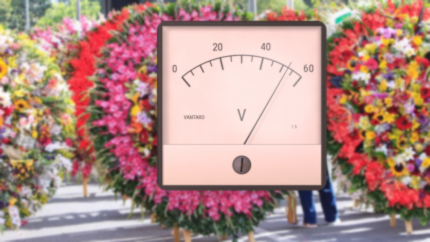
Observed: 52.5V
